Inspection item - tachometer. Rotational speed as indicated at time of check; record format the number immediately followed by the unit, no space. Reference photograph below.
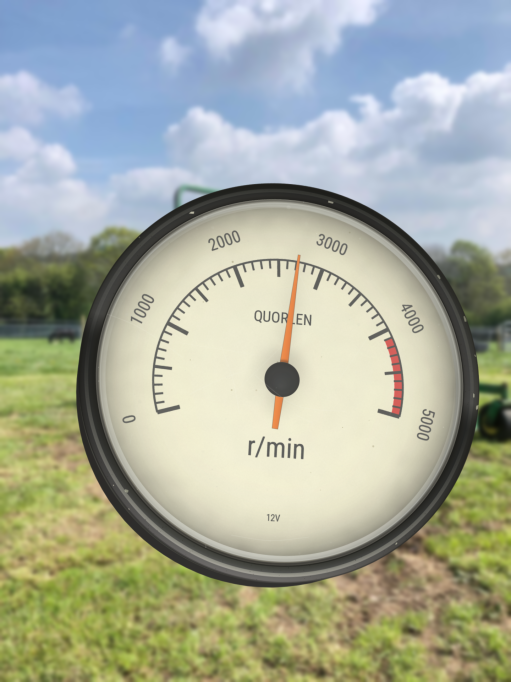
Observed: 2700rpm
